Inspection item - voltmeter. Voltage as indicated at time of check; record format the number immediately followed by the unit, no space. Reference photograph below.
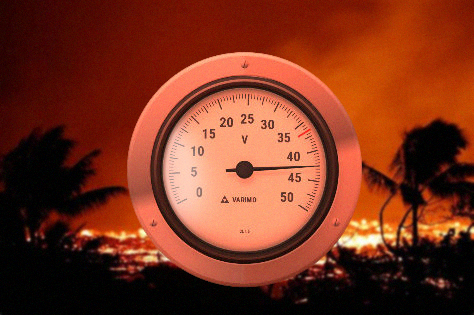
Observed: 42.5V
